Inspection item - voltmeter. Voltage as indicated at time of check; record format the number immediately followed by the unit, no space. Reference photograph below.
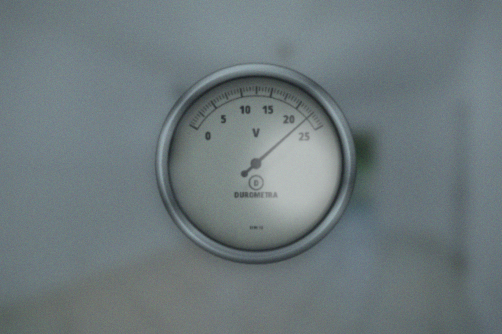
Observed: 22.5V
